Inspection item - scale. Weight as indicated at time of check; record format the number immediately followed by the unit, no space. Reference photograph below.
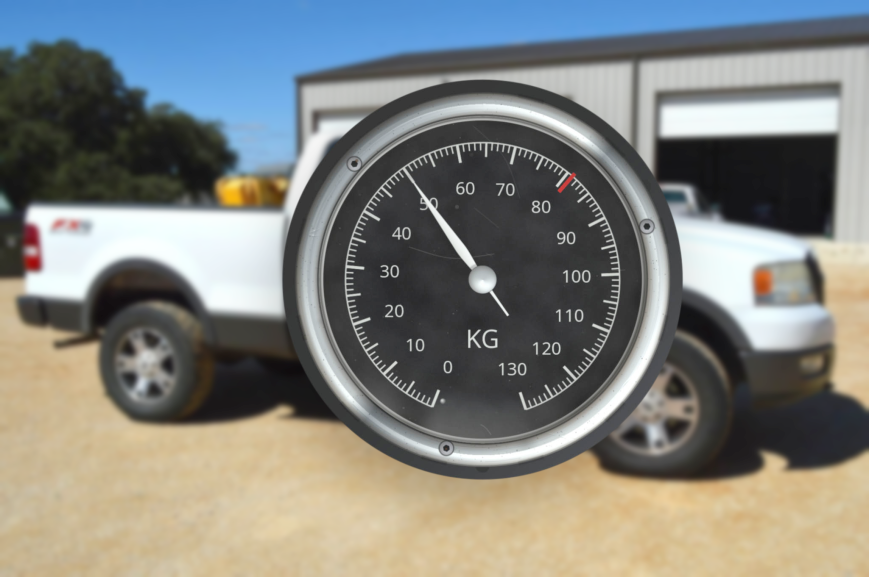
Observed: 50kg
